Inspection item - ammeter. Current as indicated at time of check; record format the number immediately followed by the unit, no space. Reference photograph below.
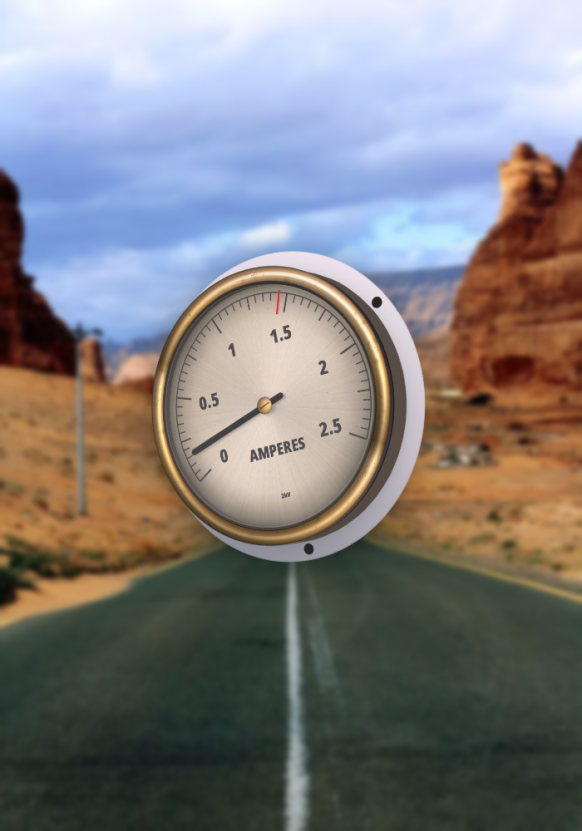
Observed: 0.15A
